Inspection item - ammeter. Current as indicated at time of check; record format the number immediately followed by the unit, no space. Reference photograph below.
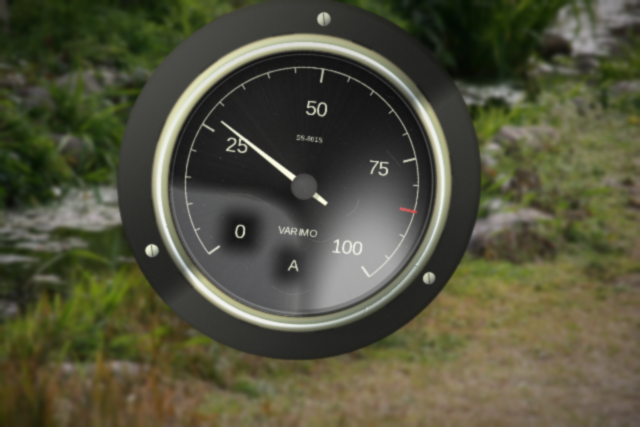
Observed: 27.5A
